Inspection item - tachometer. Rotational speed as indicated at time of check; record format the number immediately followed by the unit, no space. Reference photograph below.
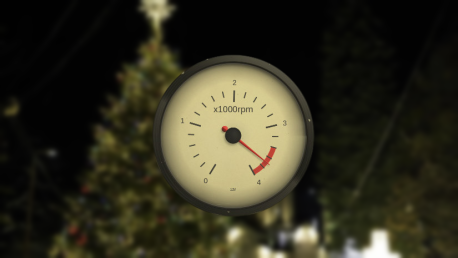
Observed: 3700rpm
